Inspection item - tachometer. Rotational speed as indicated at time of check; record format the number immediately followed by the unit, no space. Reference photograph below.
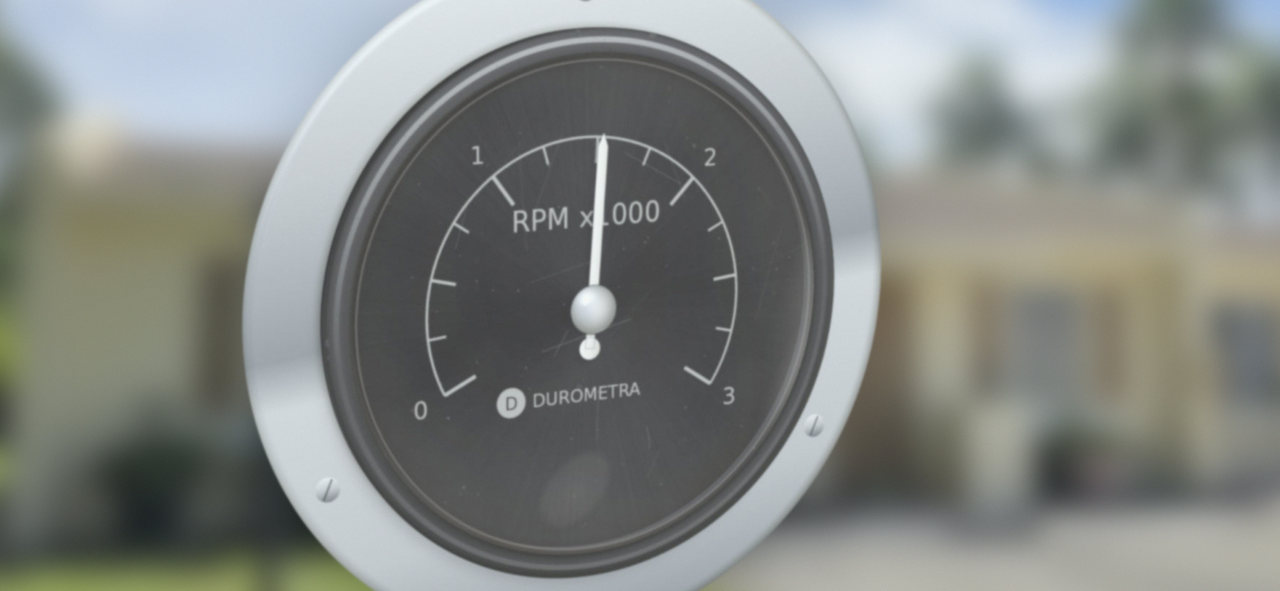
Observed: 1500rpm
